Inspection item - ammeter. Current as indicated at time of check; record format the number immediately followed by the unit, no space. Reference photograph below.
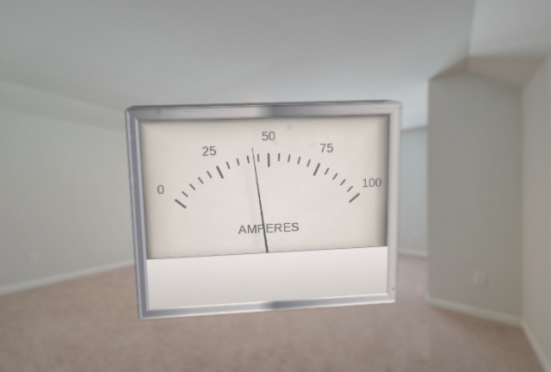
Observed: 42.5A
